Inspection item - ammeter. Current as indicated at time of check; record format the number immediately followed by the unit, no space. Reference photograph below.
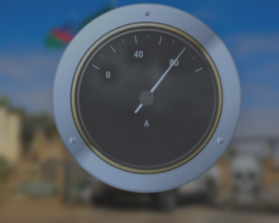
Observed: 80A
